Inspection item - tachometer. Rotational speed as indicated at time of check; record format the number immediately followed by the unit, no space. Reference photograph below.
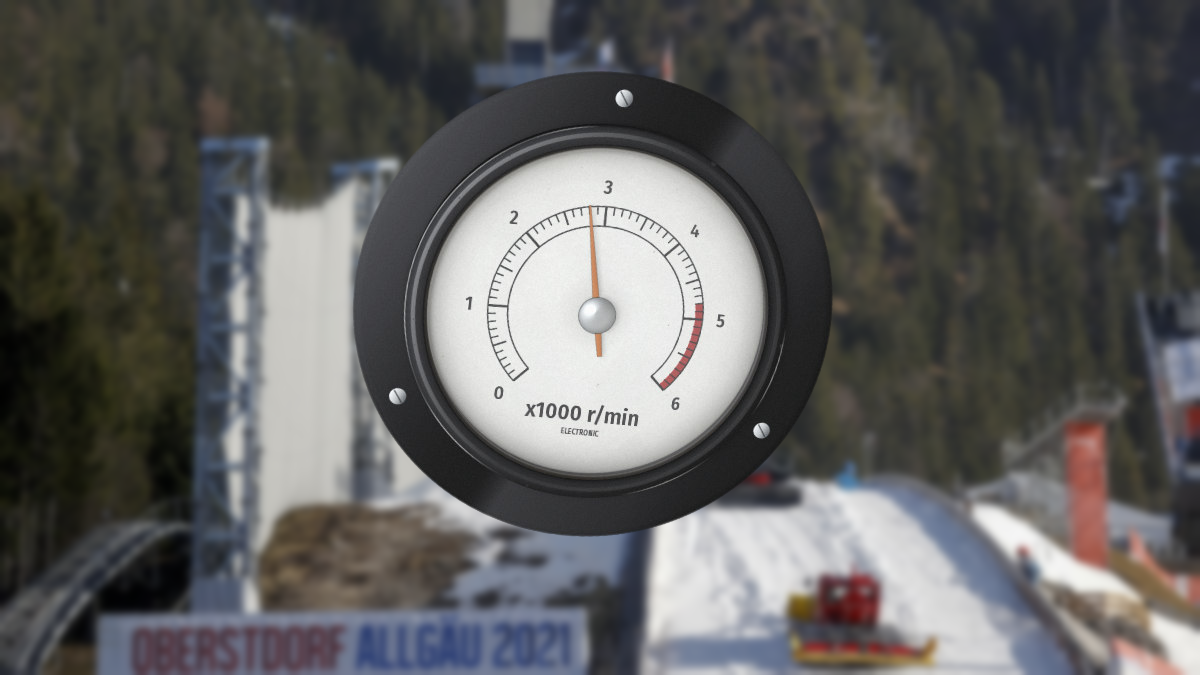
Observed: 2800rpm
